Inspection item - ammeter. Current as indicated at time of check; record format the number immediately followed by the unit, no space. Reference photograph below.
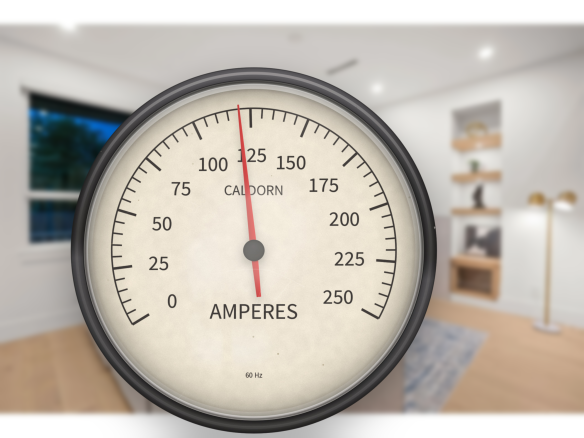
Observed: 120A
